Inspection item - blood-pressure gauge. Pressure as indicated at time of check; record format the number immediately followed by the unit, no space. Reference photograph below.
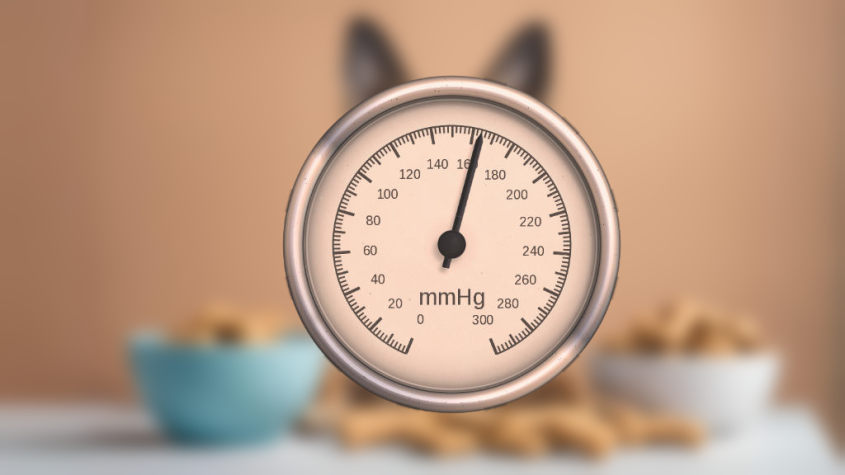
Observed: 164mmHg
